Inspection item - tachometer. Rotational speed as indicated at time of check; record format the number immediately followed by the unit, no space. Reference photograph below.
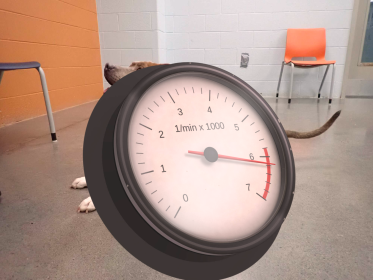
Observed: 6200rpm
